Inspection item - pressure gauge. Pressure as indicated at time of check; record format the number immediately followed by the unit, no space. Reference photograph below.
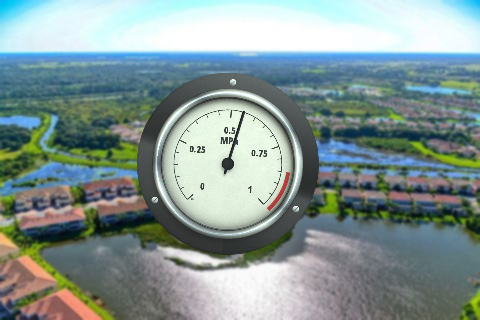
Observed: 0.55MPa
